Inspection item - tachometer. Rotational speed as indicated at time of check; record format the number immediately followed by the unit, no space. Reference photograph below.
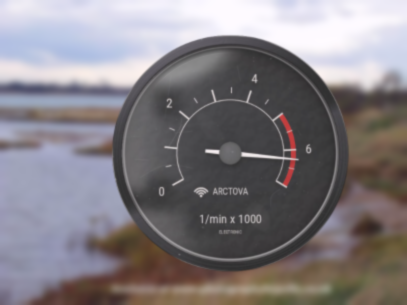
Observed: 6250rpm
